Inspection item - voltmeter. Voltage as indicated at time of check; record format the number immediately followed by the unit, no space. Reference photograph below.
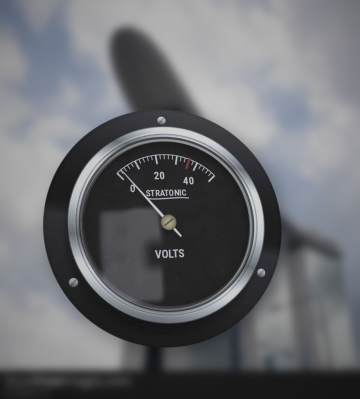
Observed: 2V
